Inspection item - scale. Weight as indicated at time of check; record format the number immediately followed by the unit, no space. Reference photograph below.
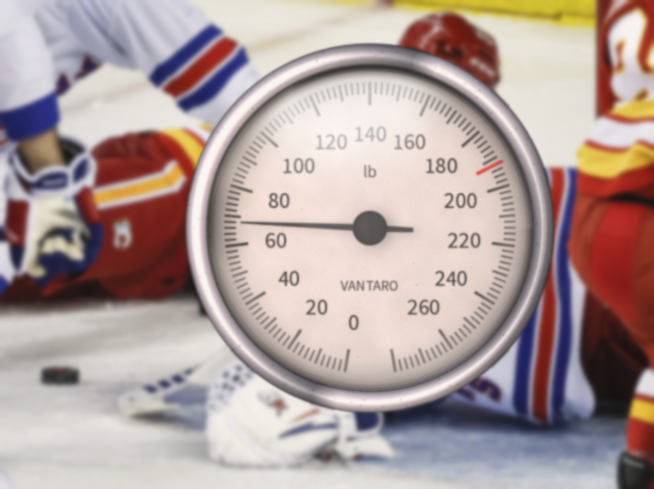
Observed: 68lb
